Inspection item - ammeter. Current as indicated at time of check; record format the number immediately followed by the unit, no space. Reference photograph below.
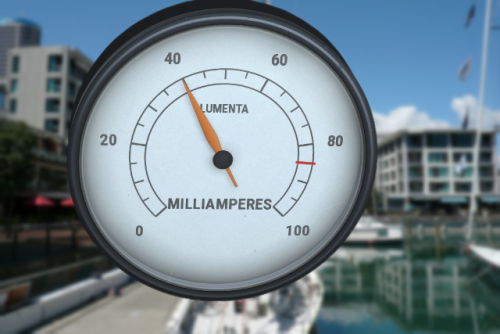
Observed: 40mA
